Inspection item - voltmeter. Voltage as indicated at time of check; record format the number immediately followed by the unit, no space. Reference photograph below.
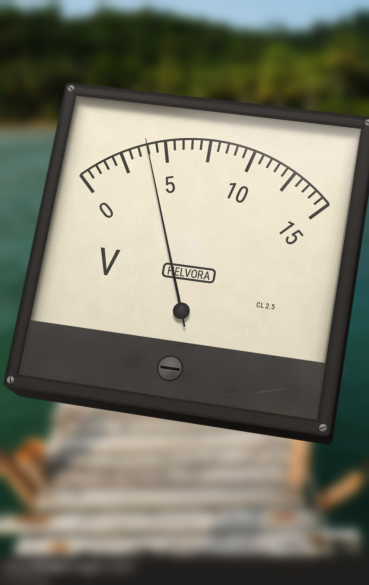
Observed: 4V
